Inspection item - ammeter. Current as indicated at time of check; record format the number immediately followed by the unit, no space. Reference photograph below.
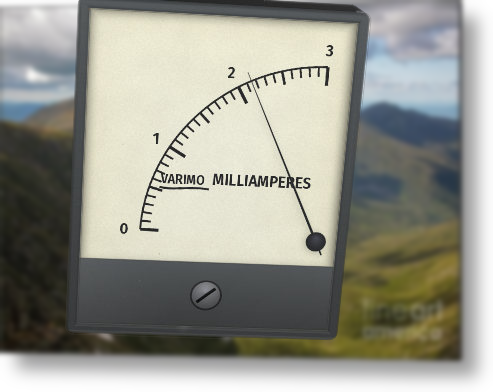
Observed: 2.15mA
